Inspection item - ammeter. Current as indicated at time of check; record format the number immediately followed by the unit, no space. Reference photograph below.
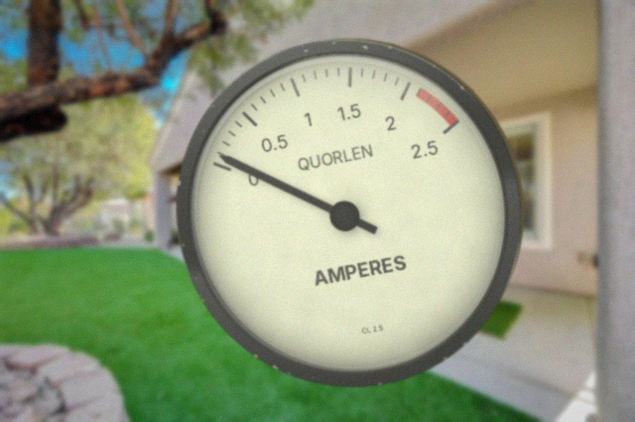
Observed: 0.1A
